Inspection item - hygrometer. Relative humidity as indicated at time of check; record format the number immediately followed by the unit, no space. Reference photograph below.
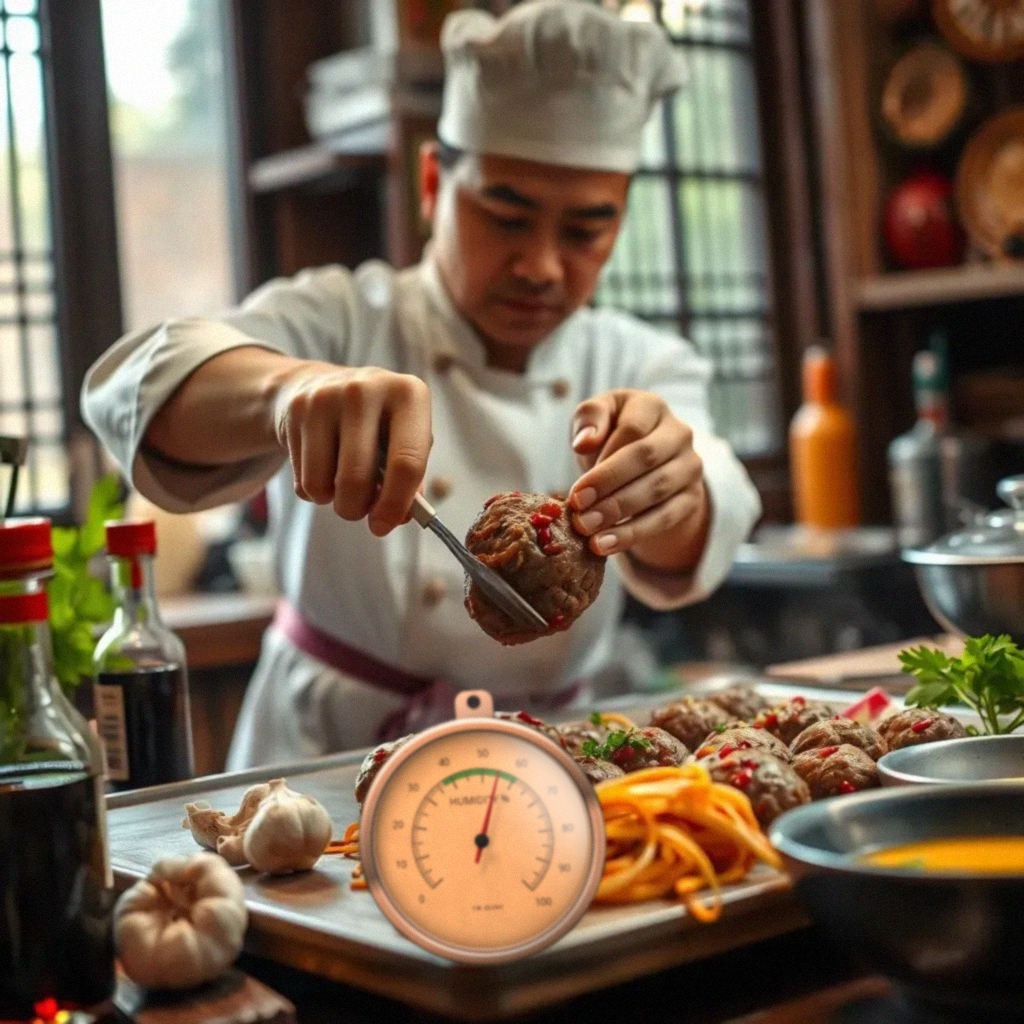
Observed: 55%
